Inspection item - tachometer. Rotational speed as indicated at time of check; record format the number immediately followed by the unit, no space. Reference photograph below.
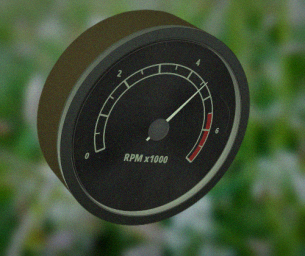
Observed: 4500rpm
